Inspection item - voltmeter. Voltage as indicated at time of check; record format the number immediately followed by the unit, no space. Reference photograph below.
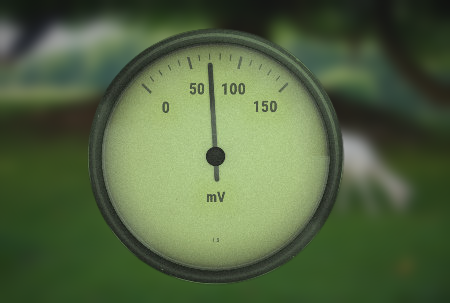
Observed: 70mV
